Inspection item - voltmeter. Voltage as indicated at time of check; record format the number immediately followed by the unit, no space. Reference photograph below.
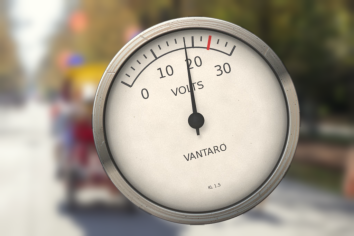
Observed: 18V
